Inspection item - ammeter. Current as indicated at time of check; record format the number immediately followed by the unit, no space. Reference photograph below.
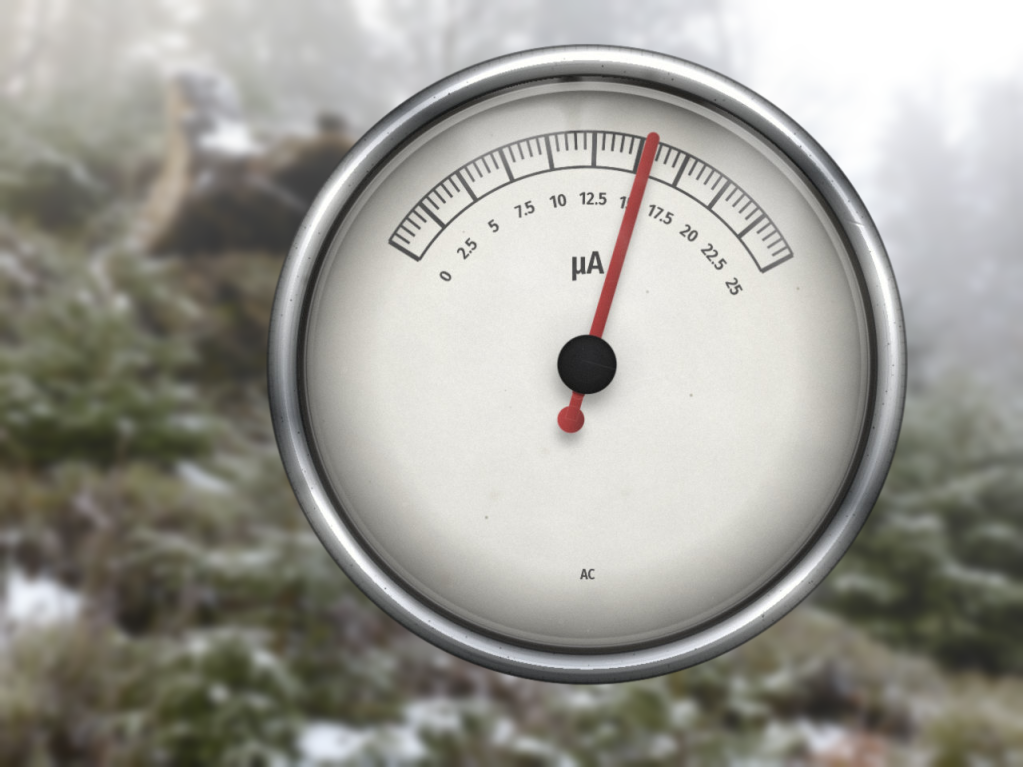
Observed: 15.5µA
